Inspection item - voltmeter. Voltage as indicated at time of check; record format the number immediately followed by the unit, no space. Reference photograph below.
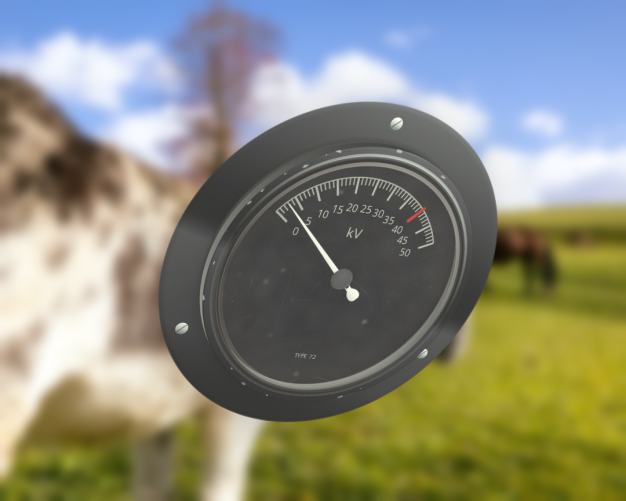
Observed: 3kV
